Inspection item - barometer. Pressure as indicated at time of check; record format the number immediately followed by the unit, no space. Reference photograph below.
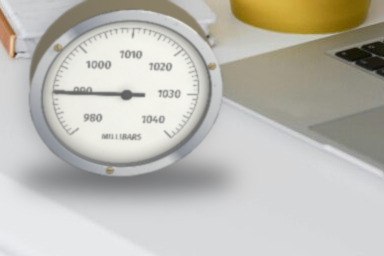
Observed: 990mbar
